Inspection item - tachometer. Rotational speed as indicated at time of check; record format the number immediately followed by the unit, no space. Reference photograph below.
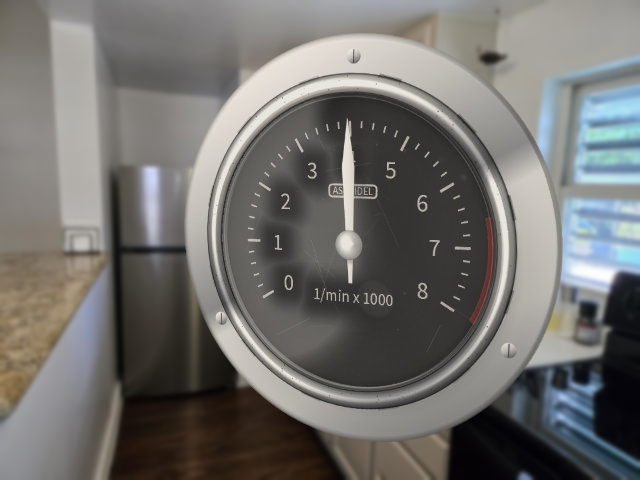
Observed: 4000rpm
